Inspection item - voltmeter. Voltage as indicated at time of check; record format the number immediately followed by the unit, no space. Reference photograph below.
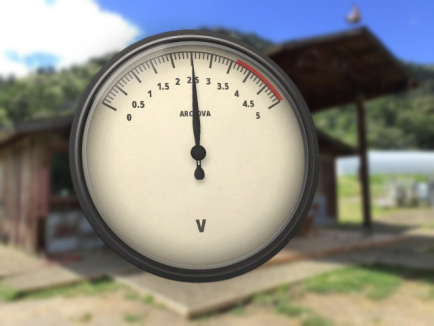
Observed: 2.5V
